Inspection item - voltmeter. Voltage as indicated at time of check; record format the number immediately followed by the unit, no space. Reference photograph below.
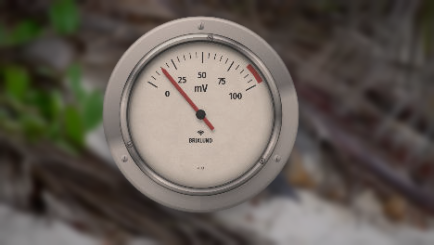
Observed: 15mV
